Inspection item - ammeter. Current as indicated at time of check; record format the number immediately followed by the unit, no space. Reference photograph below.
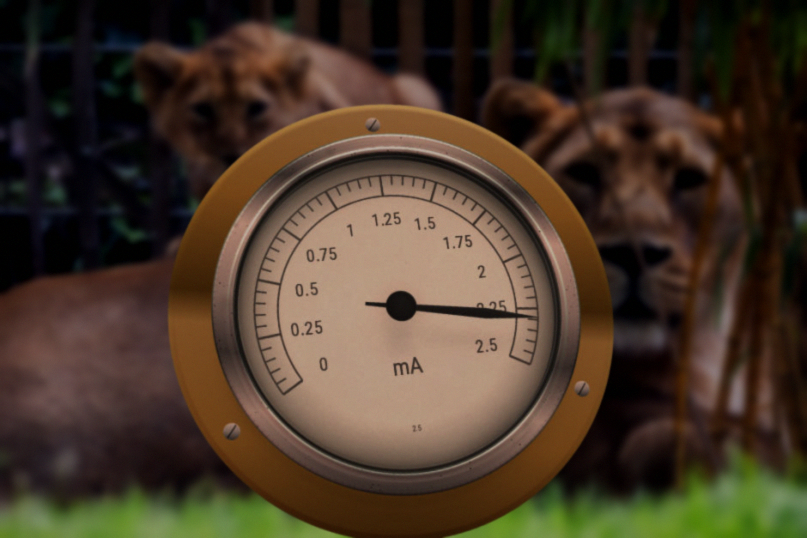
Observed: 2.3mA
